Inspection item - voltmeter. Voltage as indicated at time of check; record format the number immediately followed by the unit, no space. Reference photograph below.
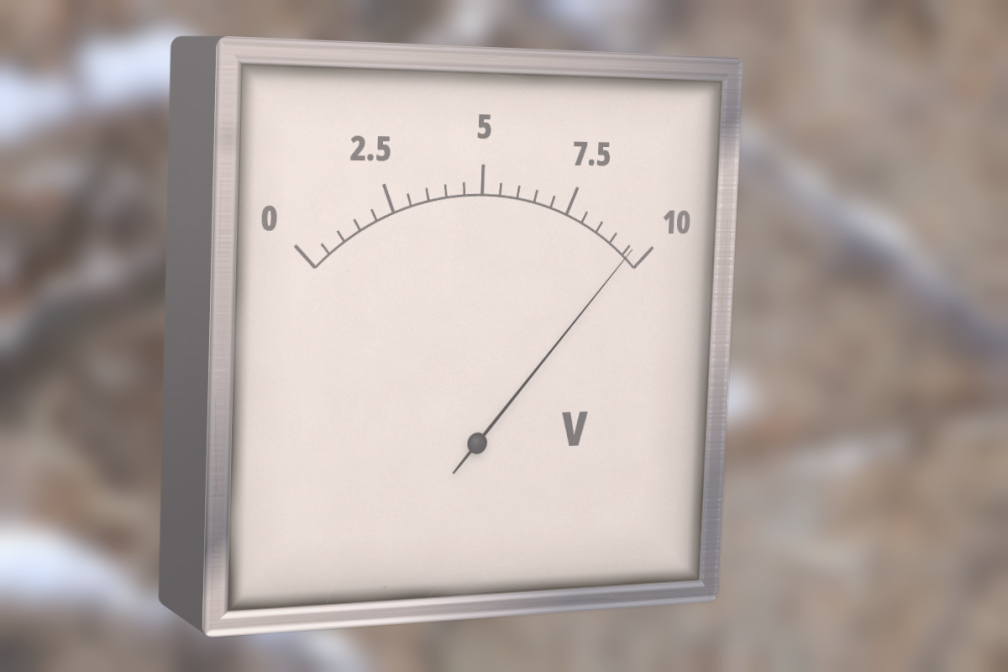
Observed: 9.5V
